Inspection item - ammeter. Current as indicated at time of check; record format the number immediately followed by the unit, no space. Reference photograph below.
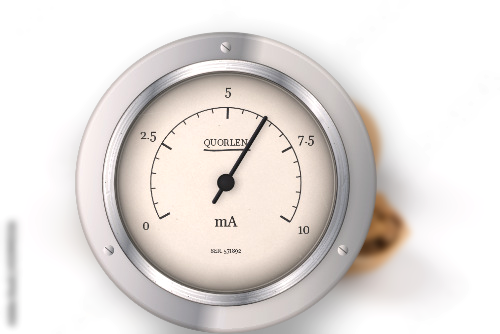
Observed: 6.25mA
